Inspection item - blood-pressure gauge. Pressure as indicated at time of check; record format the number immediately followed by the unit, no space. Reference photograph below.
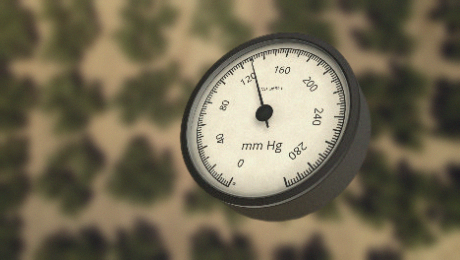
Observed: 130mmHg
